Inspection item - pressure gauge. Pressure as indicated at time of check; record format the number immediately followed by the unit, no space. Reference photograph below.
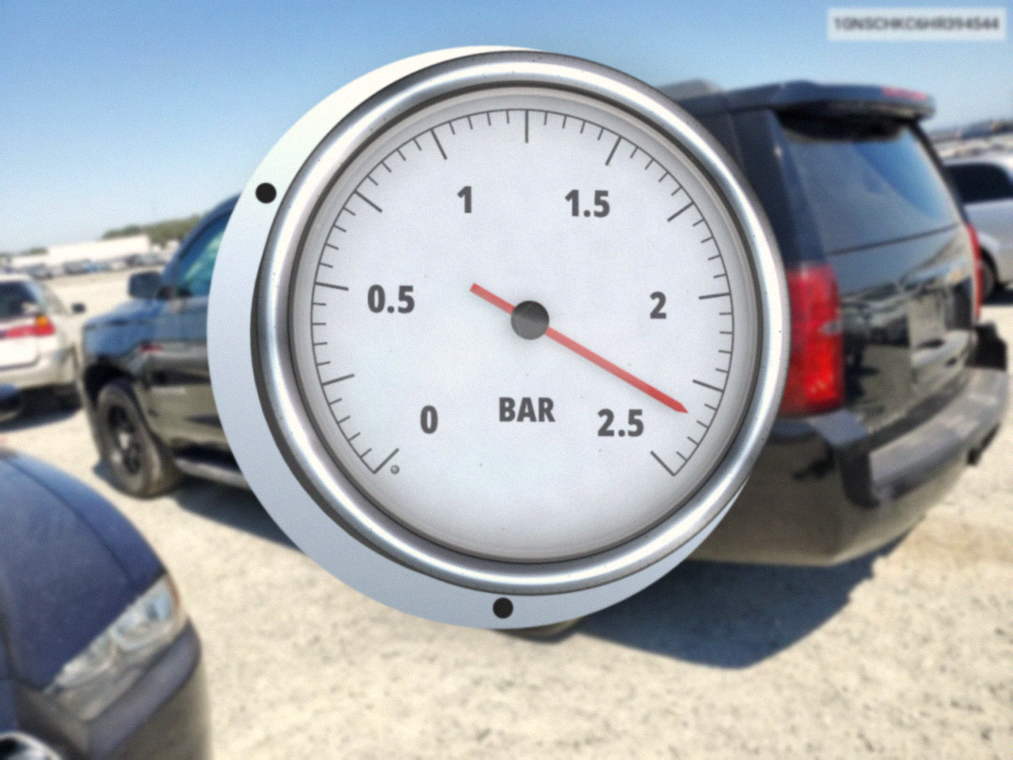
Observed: 2.35bar
